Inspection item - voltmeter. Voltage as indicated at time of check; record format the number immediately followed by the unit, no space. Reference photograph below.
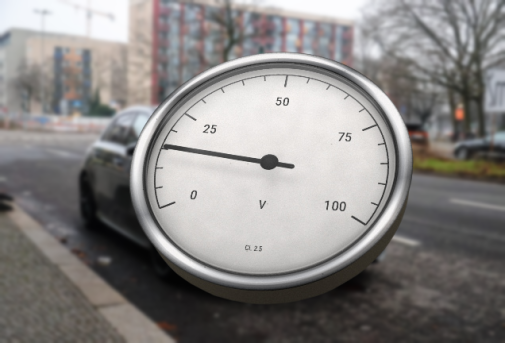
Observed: 15V
